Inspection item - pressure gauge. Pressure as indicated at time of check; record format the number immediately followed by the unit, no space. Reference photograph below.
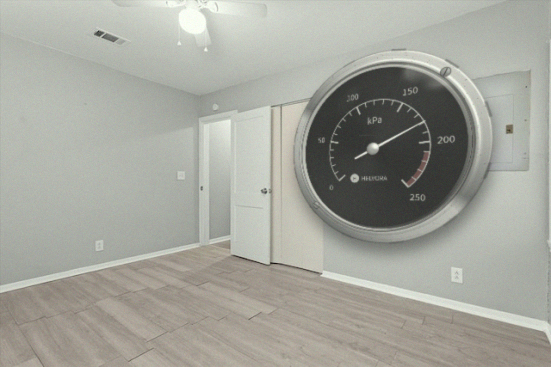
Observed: 180kPa
